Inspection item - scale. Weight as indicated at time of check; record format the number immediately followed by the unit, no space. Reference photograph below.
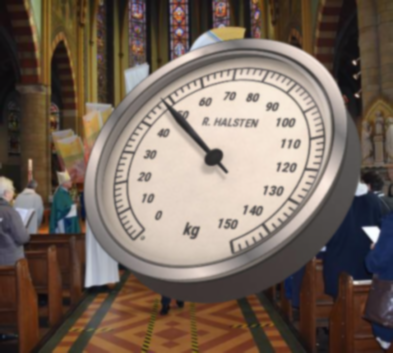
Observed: 48kg
